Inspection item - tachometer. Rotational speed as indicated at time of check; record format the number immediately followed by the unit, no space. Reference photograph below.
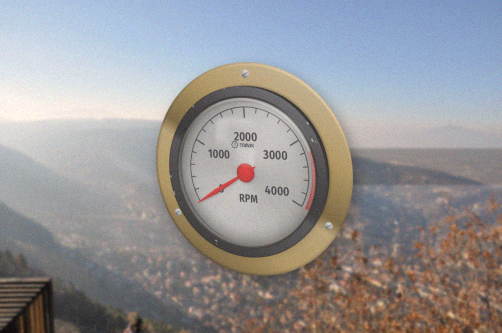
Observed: 0rpm
